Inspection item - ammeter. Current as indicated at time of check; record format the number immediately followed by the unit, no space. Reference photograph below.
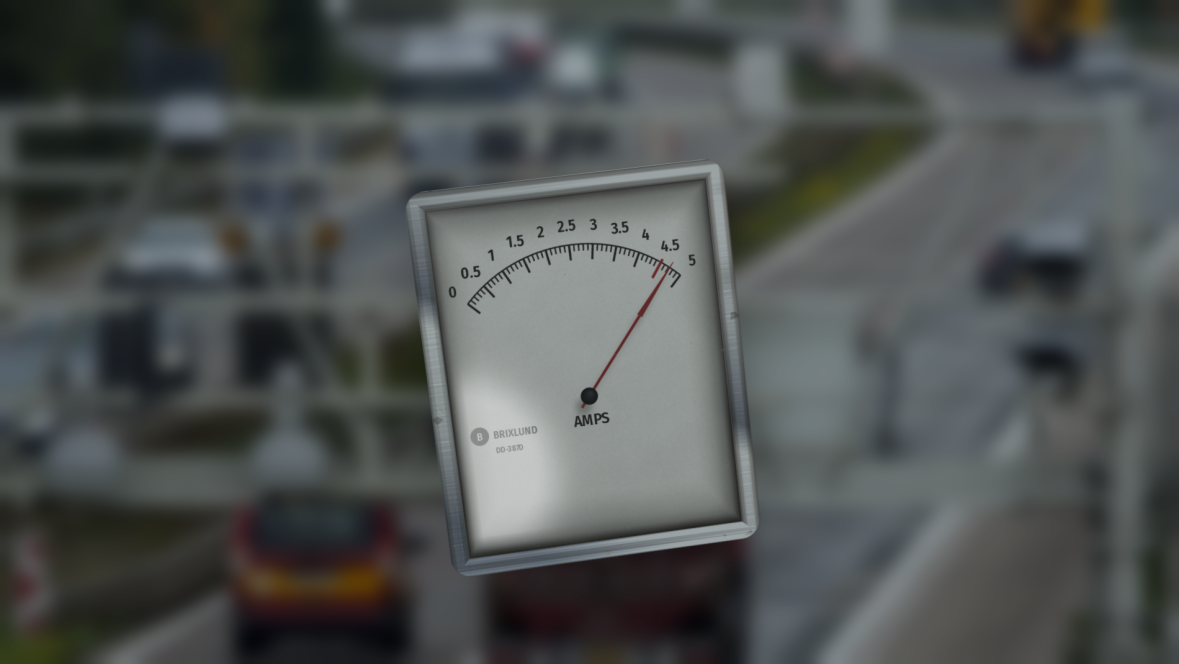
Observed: 4.7A
